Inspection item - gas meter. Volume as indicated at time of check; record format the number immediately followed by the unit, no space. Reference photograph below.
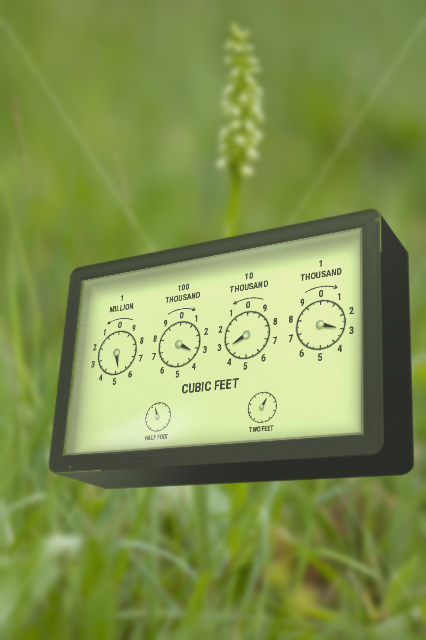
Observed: 533300ft³
